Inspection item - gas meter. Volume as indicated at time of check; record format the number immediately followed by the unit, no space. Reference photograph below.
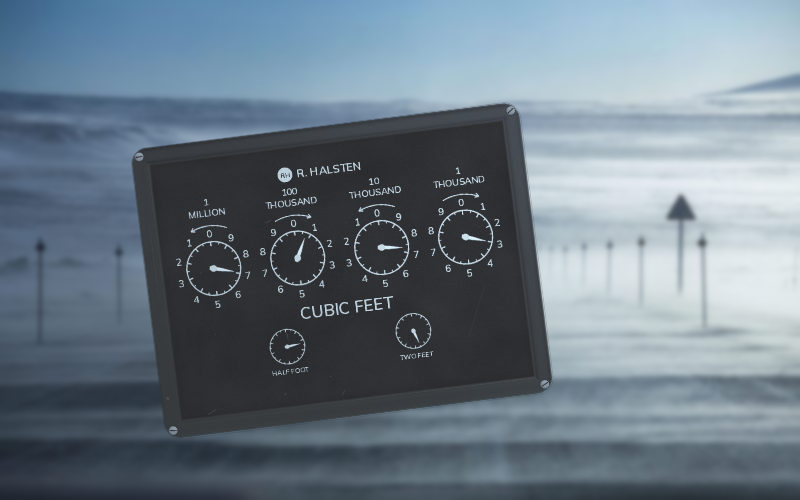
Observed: 707300ft³
